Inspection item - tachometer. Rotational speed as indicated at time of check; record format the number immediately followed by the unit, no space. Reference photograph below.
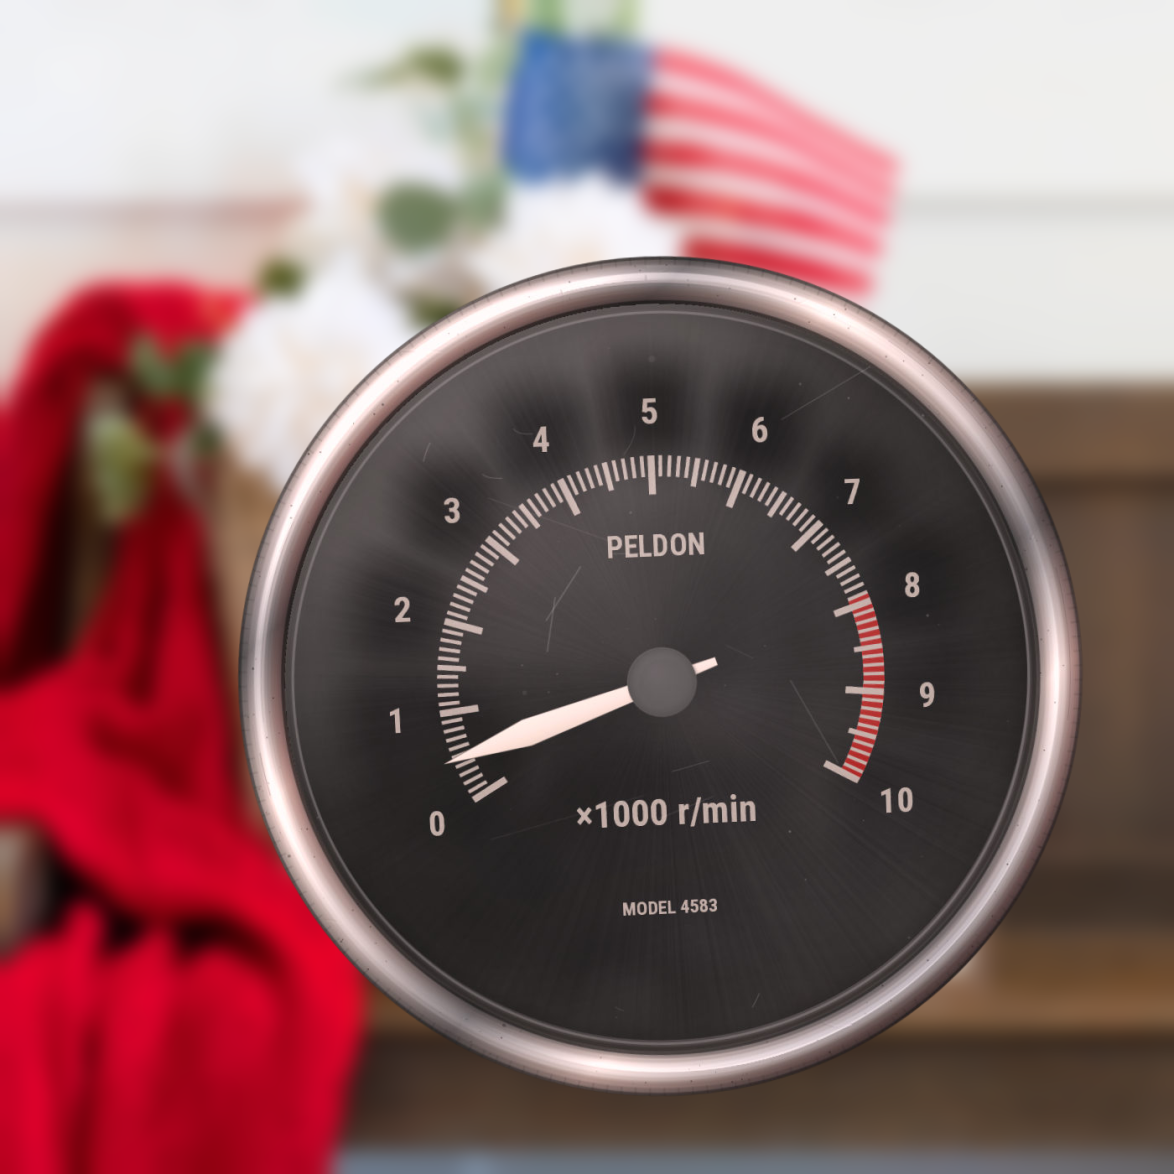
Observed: 500rpm
